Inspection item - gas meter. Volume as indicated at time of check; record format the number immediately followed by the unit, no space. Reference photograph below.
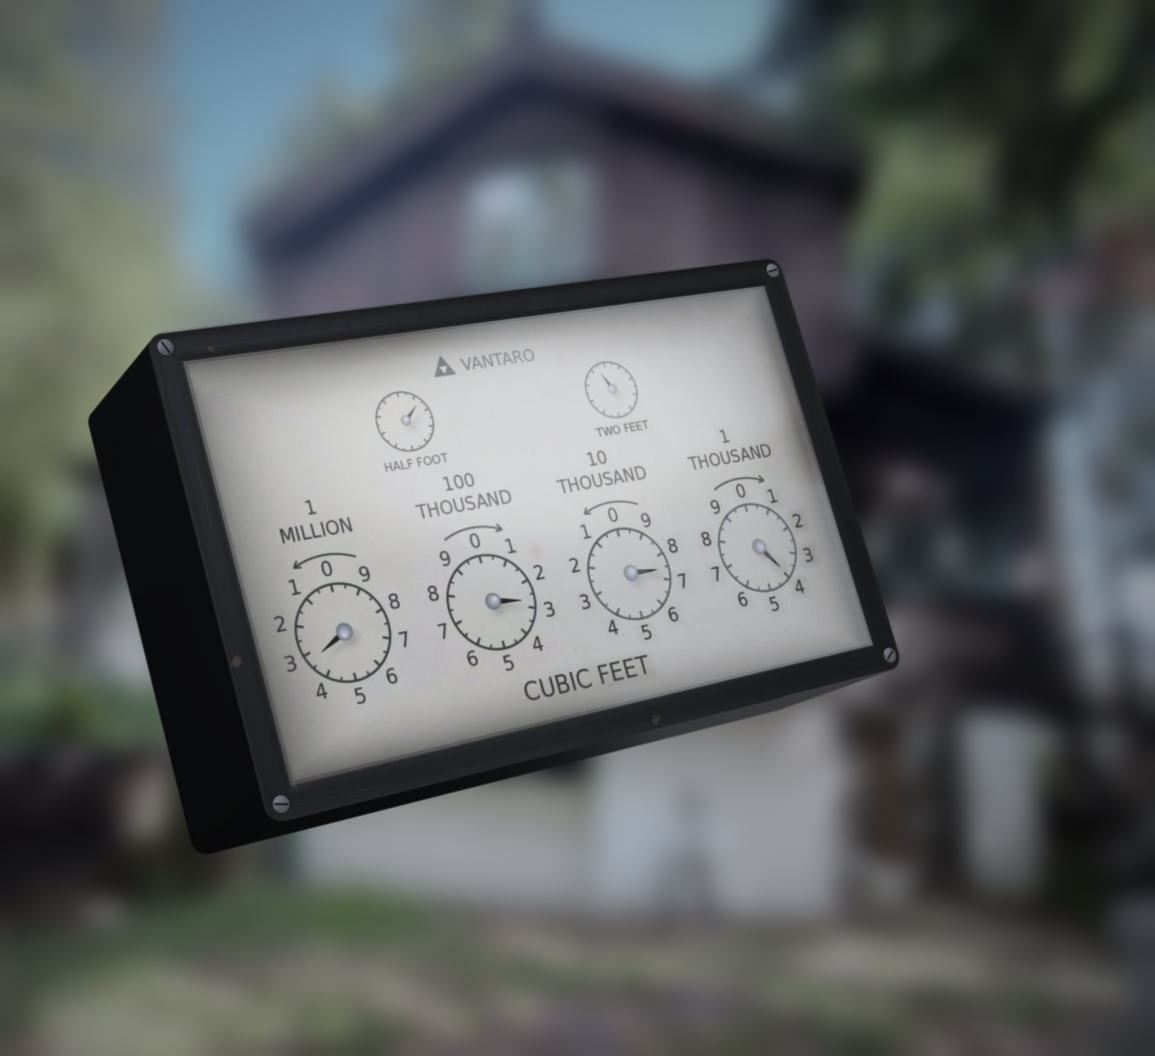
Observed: 327400ft³
